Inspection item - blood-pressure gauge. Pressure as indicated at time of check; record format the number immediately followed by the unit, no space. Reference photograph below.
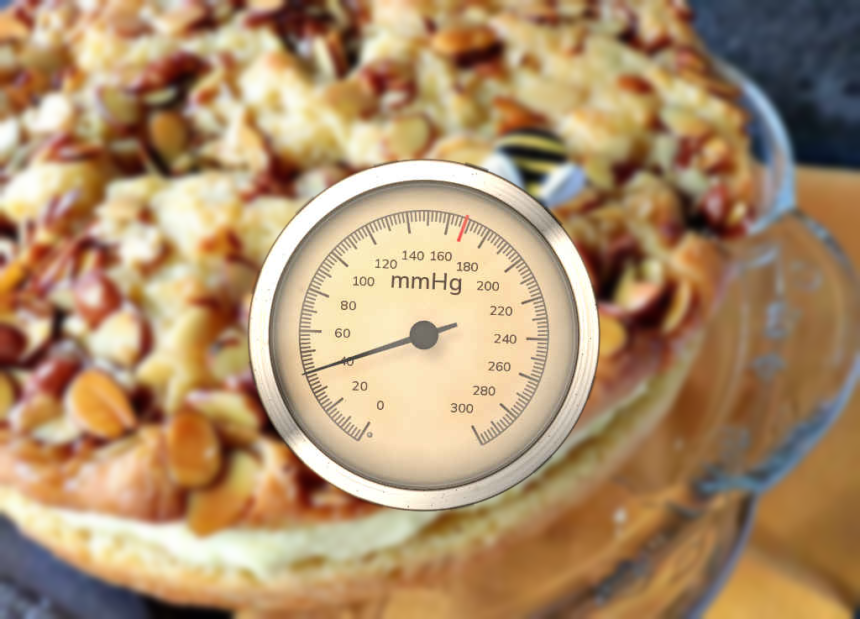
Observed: 40mmHg
